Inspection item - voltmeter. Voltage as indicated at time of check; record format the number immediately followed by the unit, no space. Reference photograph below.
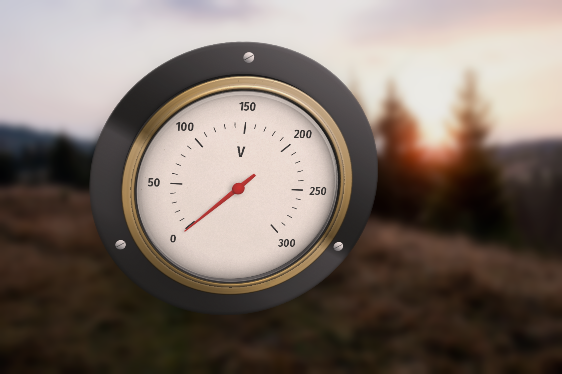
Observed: 0V
